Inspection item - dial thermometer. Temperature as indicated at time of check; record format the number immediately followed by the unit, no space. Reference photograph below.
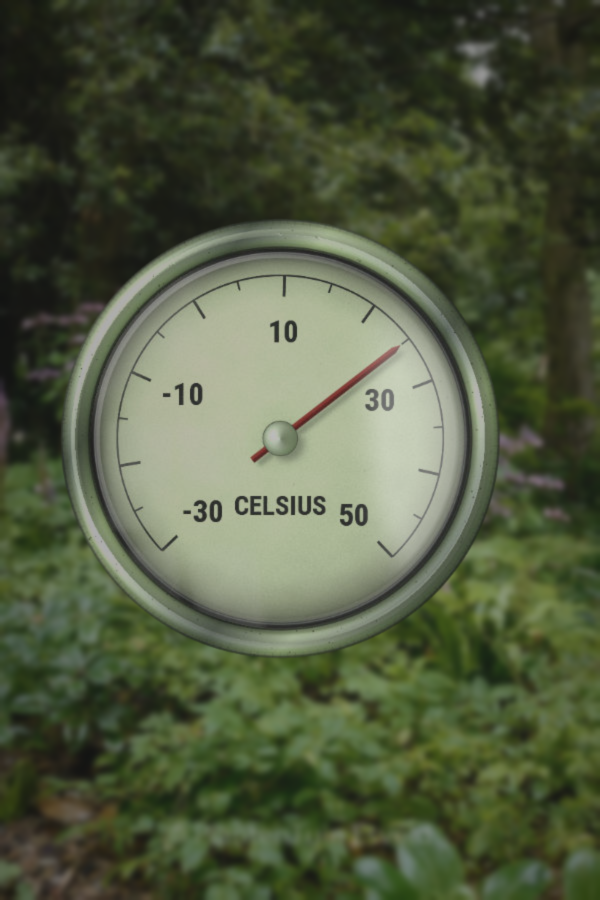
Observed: 25°C
